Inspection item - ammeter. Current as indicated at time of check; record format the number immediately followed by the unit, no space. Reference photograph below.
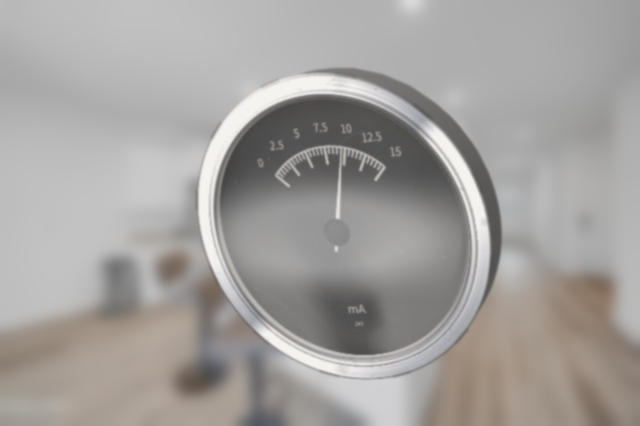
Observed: 10mA
